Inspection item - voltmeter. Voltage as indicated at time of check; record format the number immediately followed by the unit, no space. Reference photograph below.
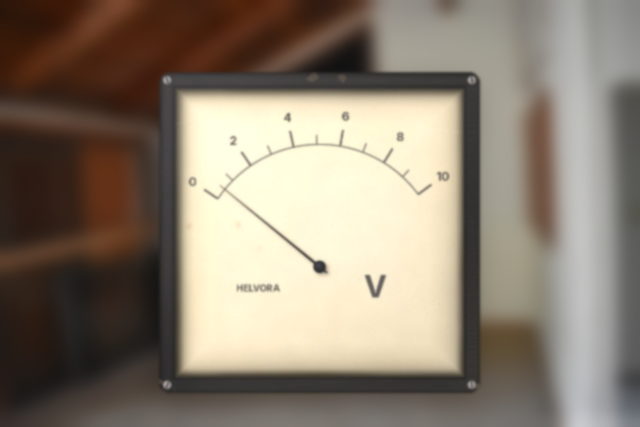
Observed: 0.5V
